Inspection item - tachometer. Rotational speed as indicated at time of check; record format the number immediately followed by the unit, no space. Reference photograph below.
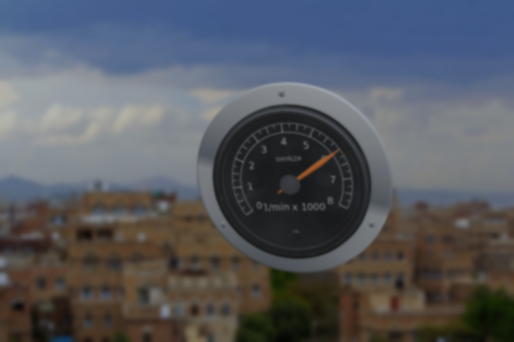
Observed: 6000rpm
